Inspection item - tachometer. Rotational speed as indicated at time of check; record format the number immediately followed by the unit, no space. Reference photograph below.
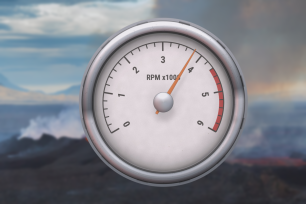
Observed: 3800rpm
